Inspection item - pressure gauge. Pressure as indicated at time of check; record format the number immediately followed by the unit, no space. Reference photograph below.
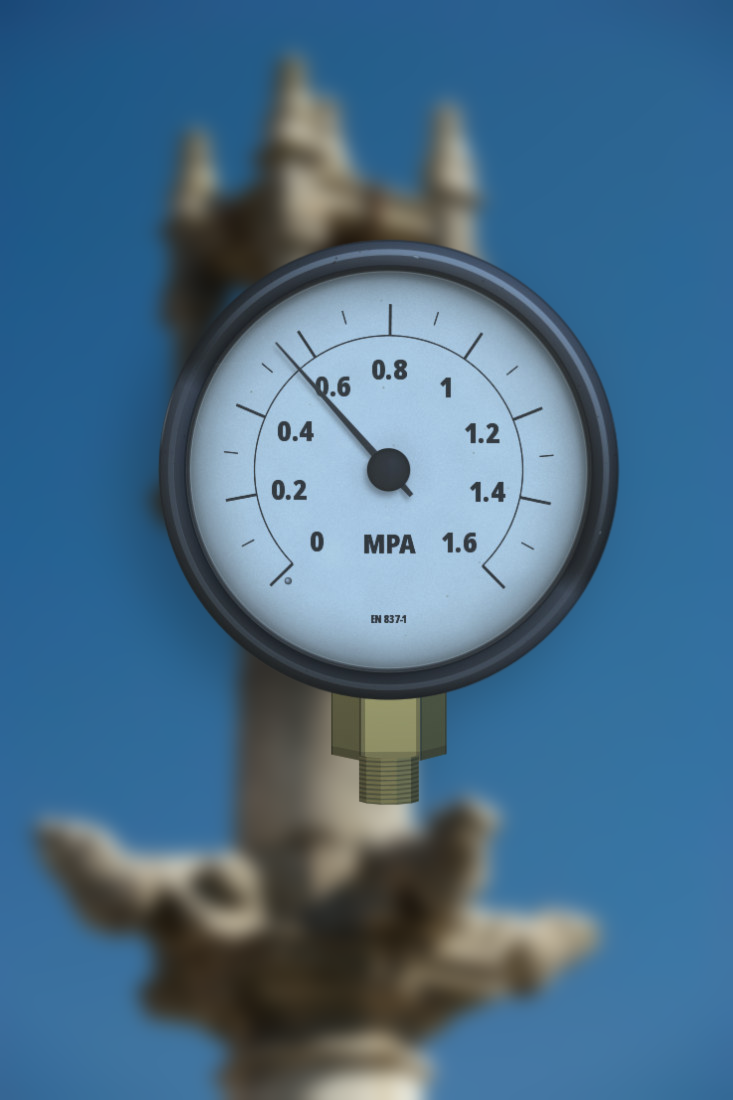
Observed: 0.55MPa
